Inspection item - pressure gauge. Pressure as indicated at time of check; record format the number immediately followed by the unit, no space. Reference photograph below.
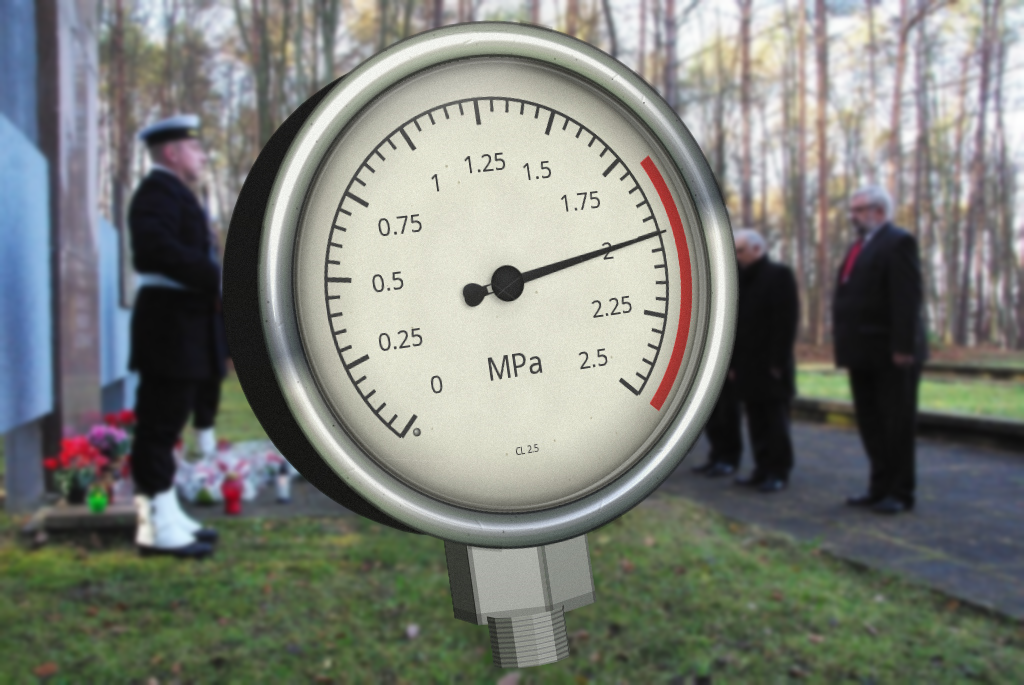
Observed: 2MPa
